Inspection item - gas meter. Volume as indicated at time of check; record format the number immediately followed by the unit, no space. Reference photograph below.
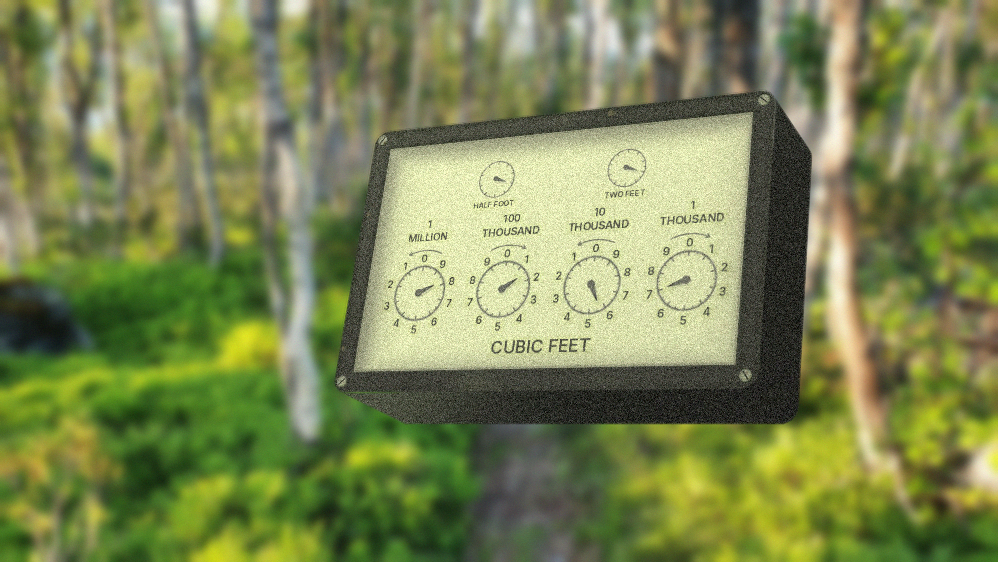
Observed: 815700ft³
